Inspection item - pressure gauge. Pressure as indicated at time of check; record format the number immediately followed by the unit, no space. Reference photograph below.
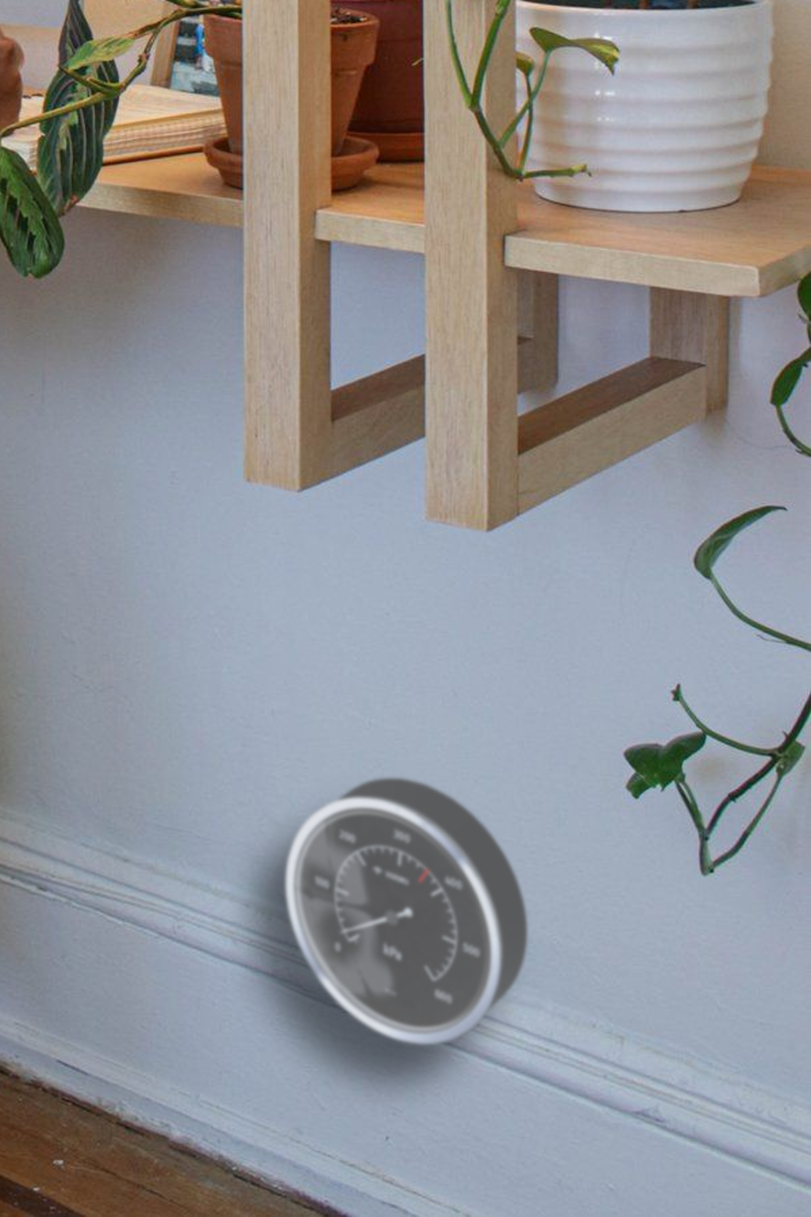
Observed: 20kPa
